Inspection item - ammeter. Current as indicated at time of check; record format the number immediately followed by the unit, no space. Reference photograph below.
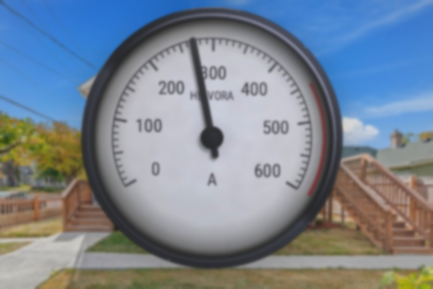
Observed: 270A
